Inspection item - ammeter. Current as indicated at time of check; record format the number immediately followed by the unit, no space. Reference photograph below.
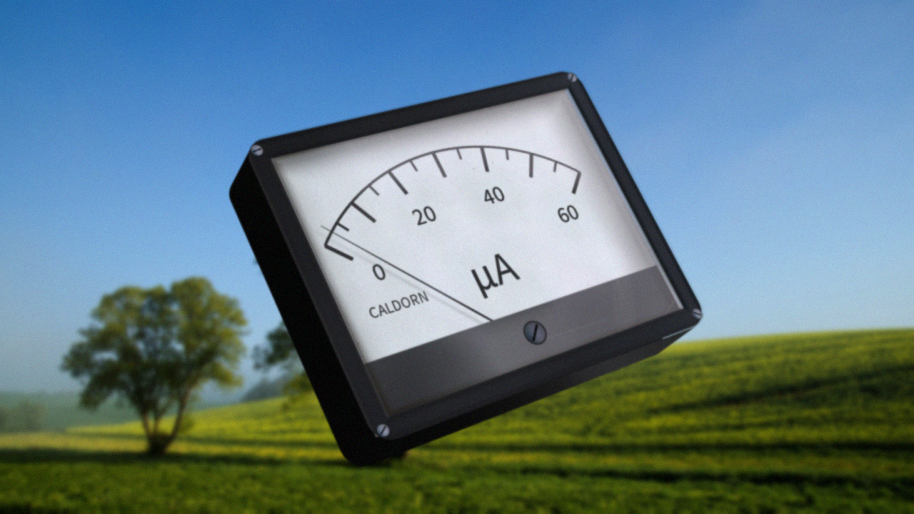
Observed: 2.5µA
